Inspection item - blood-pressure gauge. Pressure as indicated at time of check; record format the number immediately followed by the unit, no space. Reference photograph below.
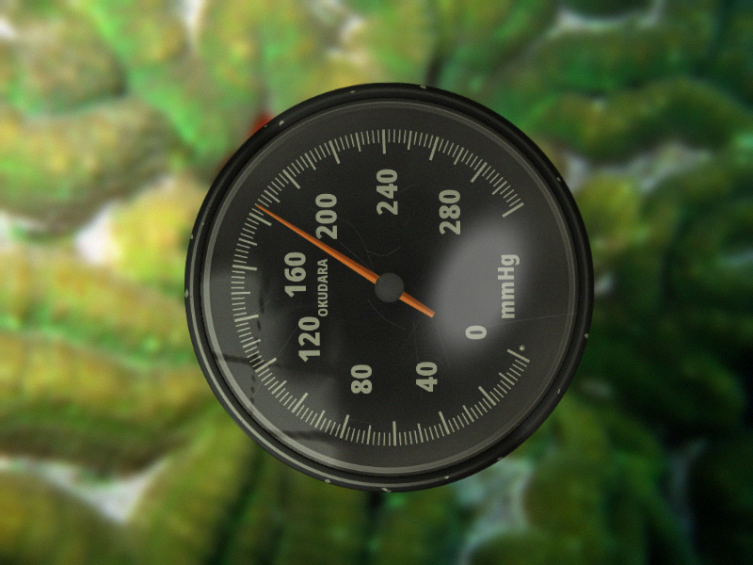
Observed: 184mmHg
